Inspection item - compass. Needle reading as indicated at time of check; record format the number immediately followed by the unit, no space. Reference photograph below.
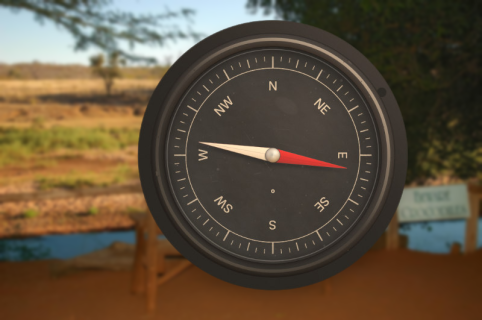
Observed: 100°
